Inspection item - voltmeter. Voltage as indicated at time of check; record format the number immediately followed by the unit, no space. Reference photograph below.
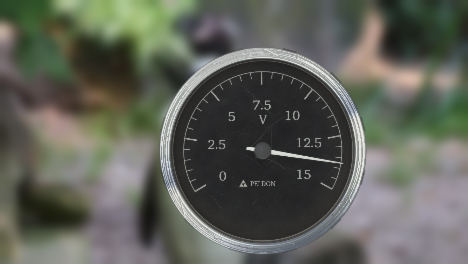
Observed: 13.75V
